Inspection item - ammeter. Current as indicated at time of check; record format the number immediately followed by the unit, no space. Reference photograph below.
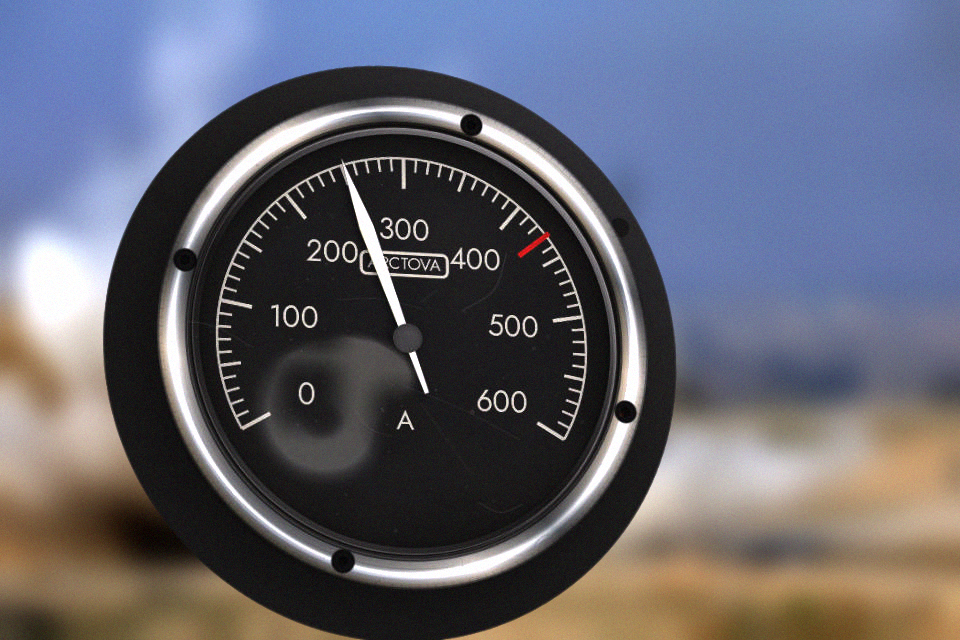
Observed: 250A
